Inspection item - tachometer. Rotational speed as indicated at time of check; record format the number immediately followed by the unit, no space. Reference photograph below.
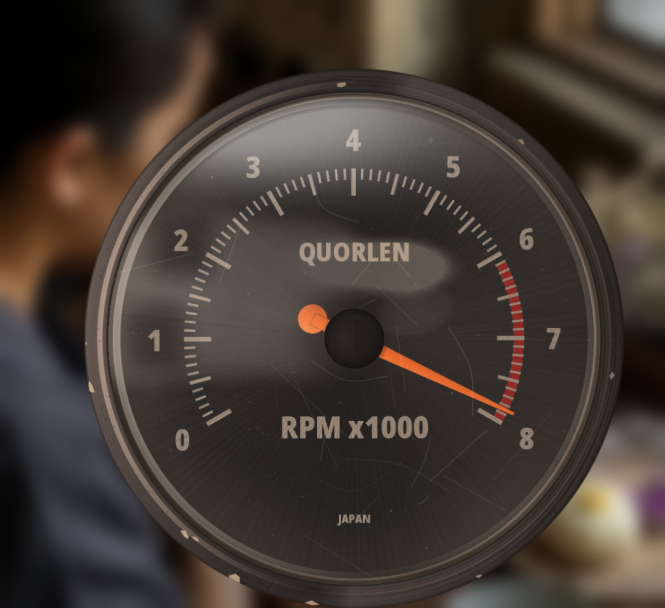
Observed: 7850rpm
